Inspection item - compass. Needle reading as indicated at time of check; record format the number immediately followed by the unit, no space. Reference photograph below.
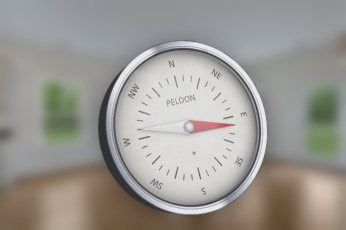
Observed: 100°
